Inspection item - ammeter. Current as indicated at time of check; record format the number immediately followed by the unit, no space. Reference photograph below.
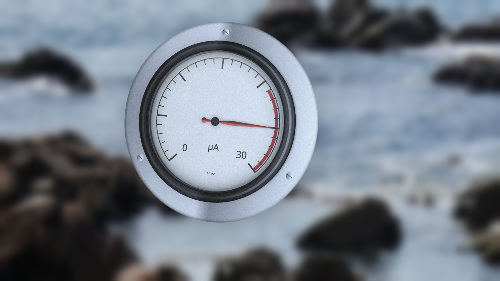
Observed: 25µA
